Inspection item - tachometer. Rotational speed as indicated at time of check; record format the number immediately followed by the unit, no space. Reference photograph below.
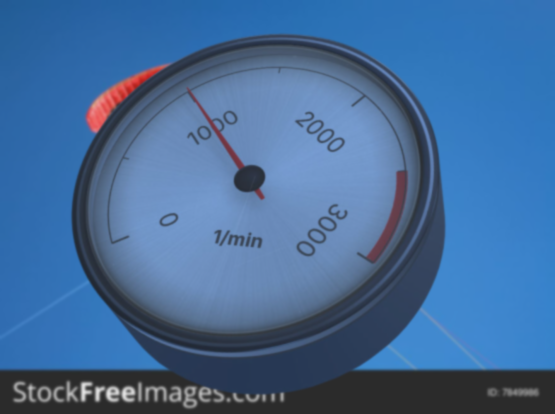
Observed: 1000rpm
